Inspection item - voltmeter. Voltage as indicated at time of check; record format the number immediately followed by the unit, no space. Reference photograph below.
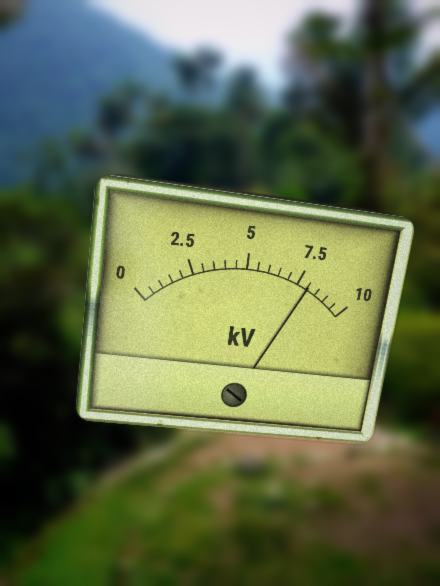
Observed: 8kV
